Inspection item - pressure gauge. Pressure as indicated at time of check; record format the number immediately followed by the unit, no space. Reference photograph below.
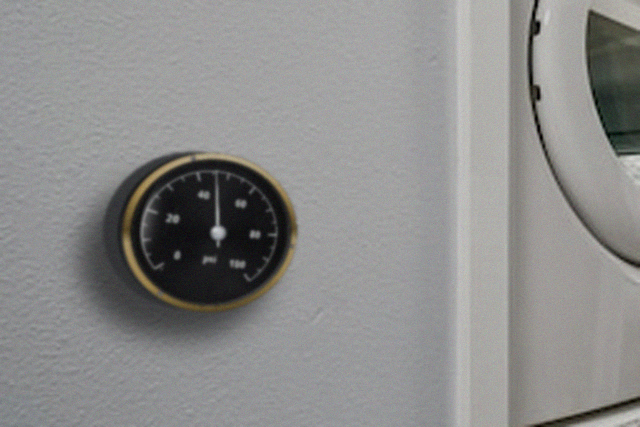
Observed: 45psi
